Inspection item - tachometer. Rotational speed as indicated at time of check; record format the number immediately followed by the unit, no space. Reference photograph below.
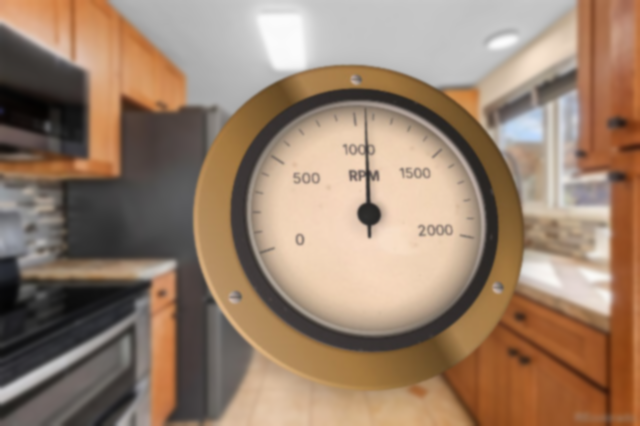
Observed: 1050rpm
